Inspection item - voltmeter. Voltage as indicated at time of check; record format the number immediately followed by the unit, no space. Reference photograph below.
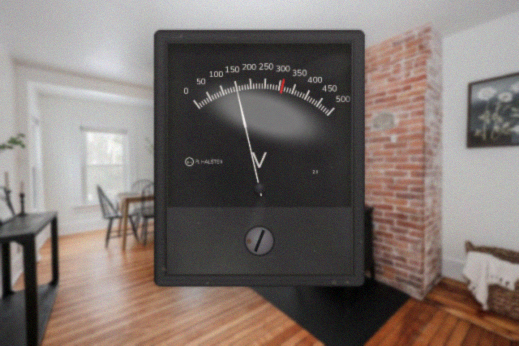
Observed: 150V
